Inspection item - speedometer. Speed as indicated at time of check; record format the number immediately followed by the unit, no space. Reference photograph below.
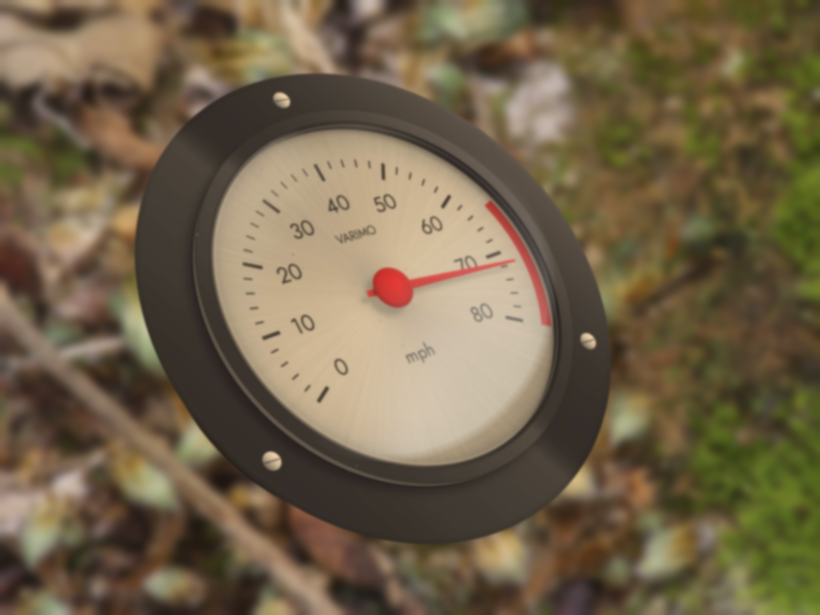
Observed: 72mph
